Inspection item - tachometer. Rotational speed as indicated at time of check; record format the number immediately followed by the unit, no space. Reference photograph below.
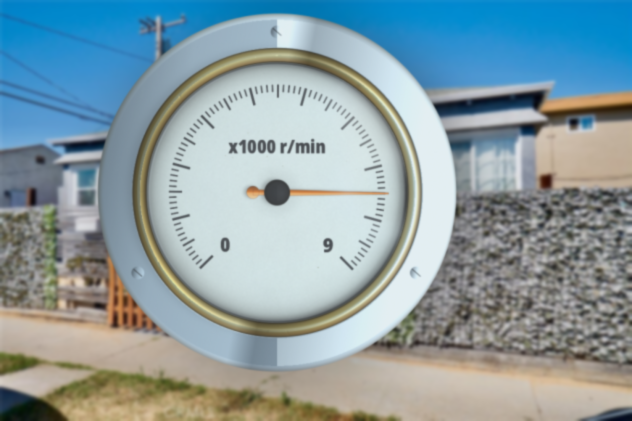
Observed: 7500rpm
